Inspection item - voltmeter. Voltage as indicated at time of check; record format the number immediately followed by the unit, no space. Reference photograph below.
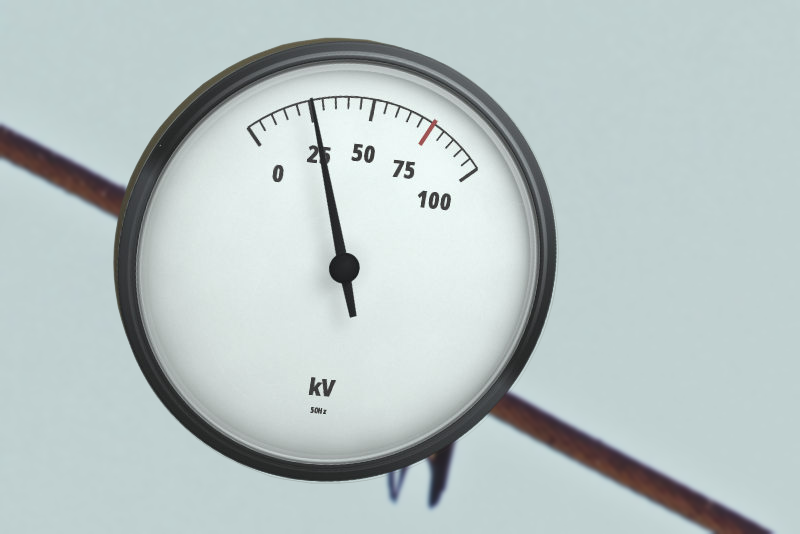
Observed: 25kV
